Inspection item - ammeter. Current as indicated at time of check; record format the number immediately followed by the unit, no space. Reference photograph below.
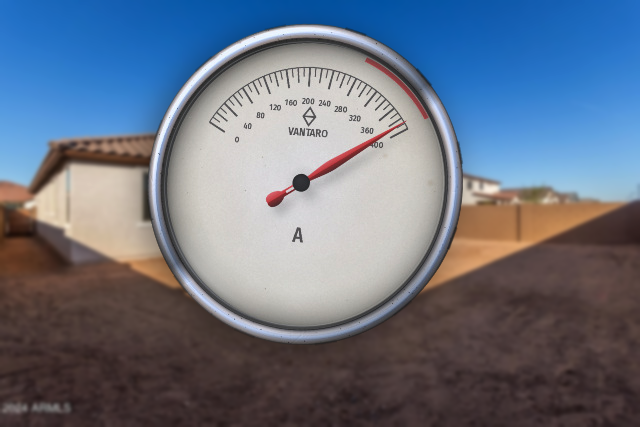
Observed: 390A
